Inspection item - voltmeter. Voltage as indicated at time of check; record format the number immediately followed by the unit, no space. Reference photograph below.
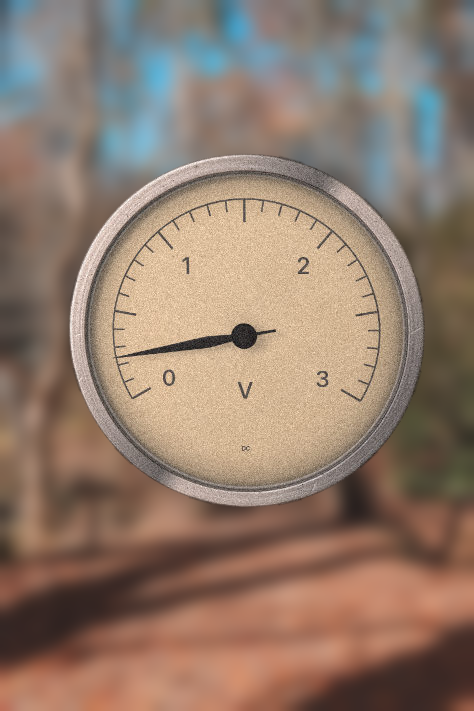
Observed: 0.25V
